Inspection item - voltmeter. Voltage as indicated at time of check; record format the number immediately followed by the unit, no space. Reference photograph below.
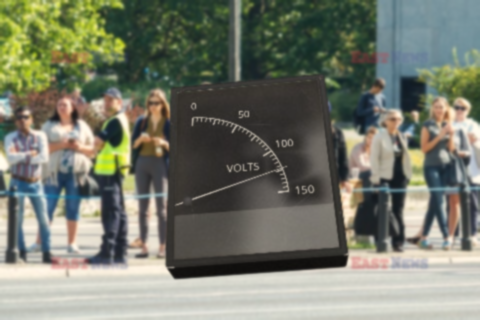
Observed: 125V
